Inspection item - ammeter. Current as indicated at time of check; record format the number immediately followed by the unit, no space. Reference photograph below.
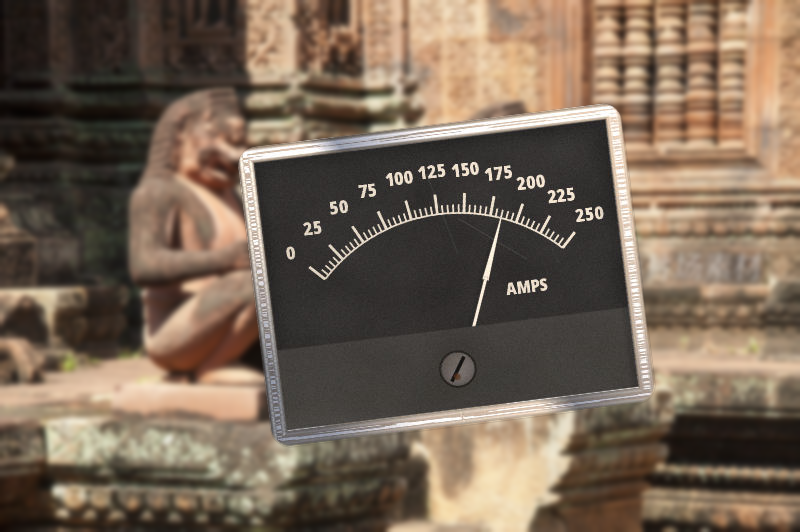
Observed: 185A
